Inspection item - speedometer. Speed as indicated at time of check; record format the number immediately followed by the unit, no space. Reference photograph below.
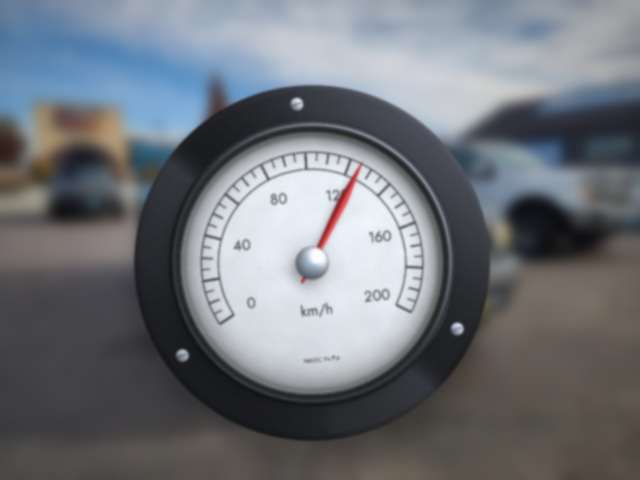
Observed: 125km/h
